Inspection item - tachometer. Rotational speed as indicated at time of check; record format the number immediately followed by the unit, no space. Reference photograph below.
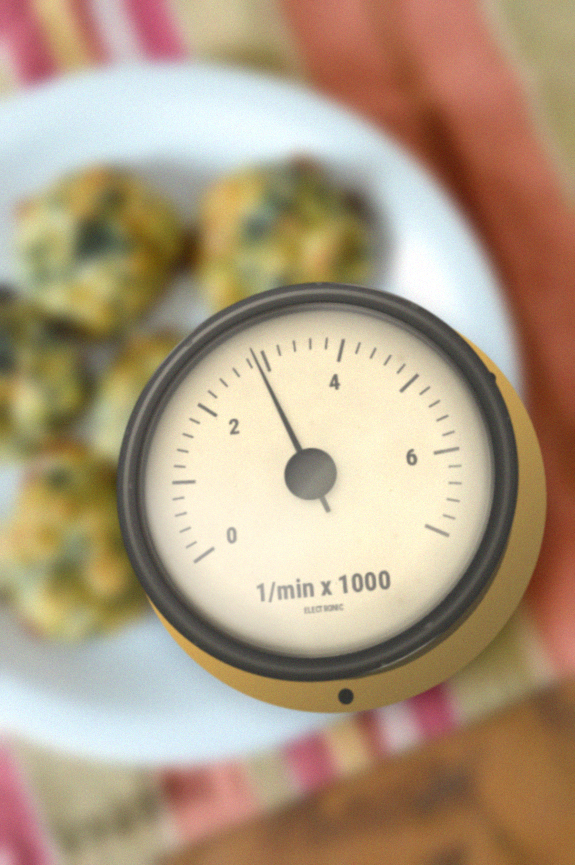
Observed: 2900rpm
